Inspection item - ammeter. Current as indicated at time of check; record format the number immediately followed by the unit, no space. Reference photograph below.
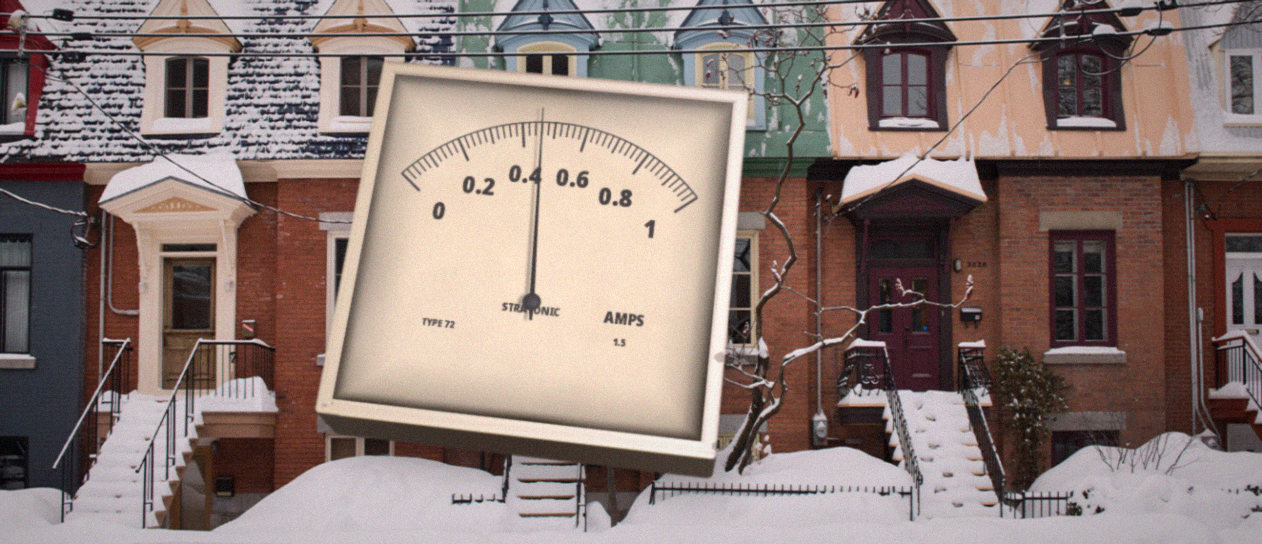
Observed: 0.46A
